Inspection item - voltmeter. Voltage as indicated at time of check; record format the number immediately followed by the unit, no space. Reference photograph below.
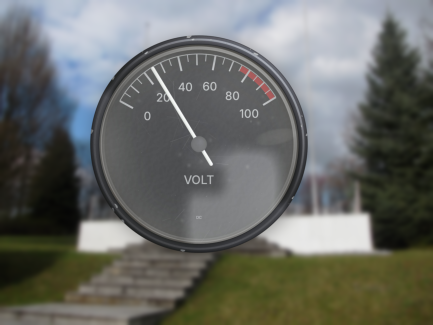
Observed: 25V
